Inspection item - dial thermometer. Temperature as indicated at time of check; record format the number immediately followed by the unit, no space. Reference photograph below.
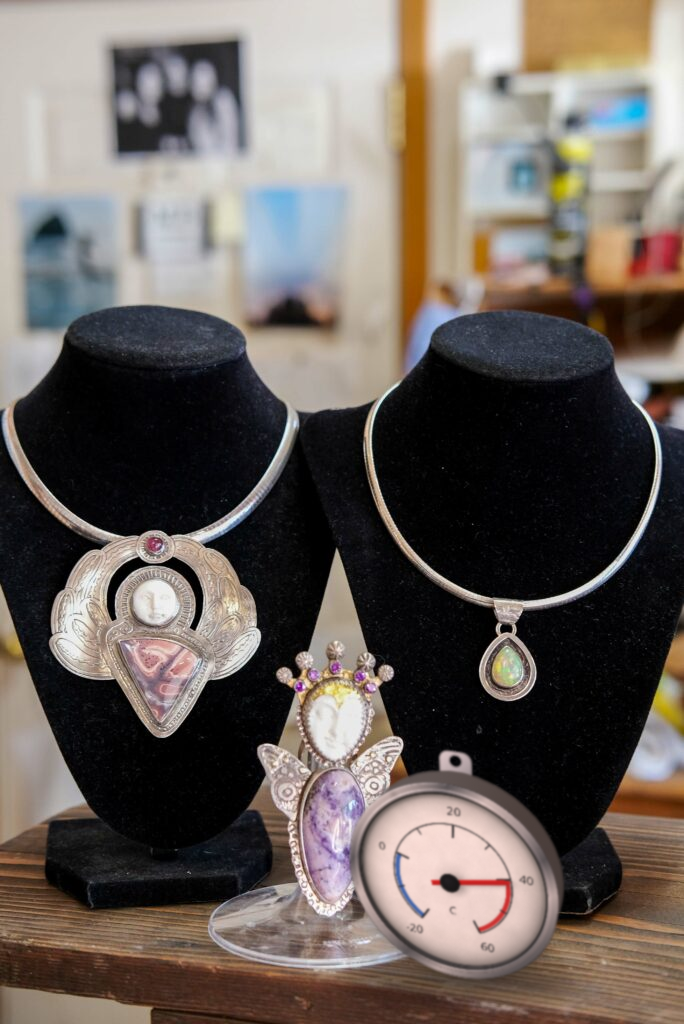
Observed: 40°C
